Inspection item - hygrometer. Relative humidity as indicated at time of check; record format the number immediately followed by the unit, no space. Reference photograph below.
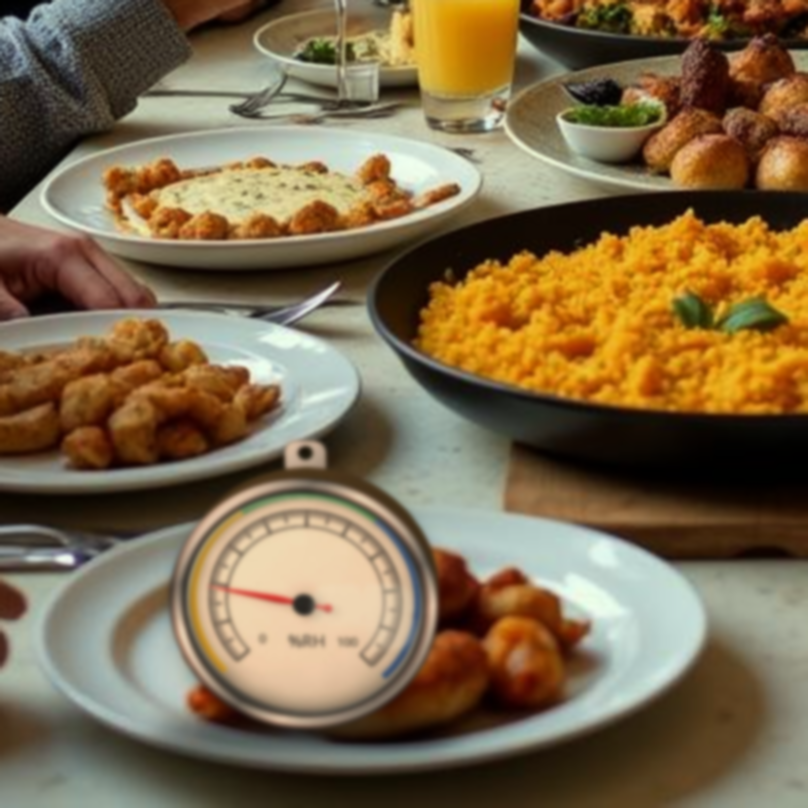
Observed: 20%
